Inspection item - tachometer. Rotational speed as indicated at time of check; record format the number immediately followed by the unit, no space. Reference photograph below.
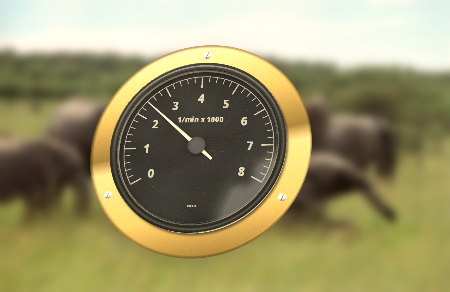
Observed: 2400rpm
